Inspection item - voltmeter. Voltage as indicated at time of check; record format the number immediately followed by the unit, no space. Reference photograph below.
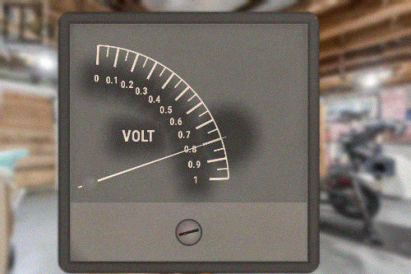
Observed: 0.8V
